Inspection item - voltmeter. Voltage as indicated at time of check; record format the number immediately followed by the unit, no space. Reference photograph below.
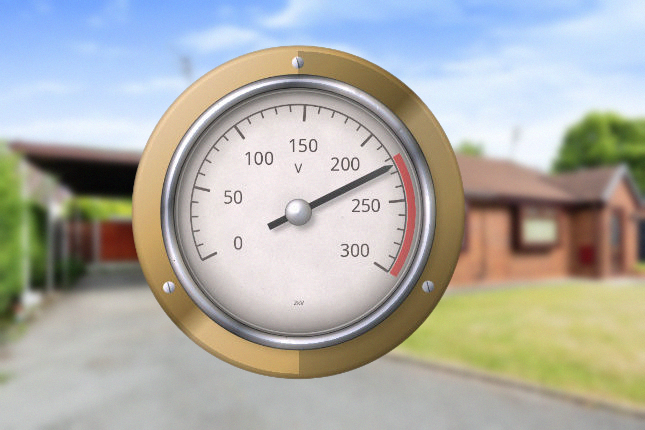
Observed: 225V
